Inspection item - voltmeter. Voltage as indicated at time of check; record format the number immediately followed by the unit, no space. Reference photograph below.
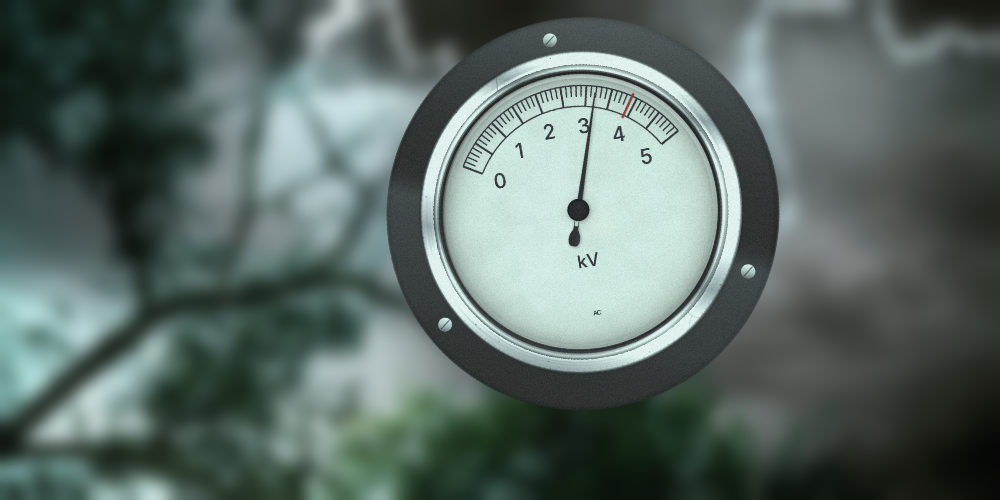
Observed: 3.2kV
